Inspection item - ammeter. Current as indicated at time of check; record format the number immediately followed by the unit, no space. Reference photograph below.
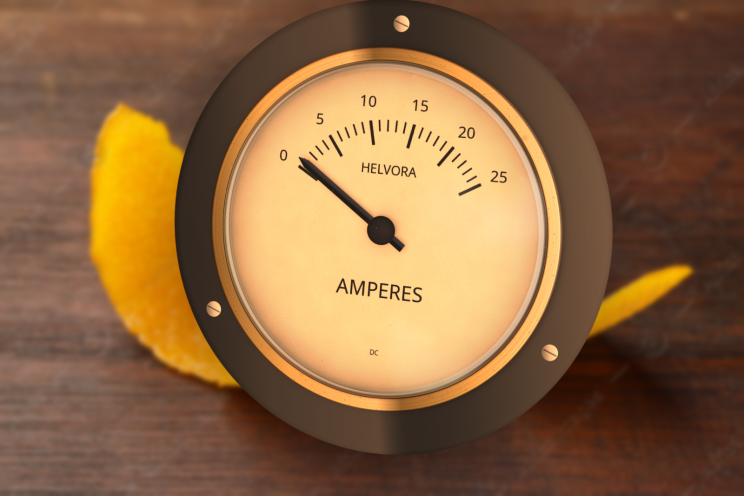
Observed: 1A
